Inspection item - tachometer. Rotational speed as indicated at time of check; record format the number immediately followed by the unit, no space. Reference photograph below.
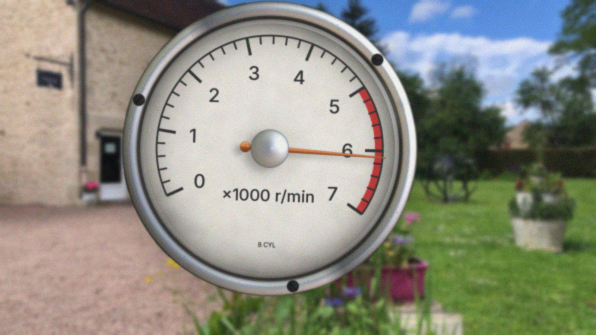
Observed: 6100rpm
